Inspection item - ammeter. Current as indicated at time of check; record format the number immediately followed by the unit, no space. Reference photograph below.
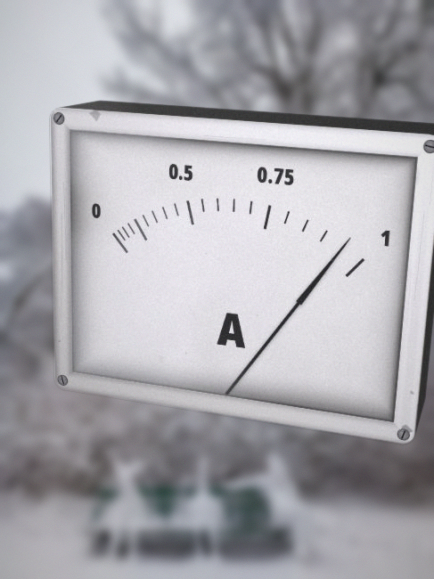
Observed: 0.95A
